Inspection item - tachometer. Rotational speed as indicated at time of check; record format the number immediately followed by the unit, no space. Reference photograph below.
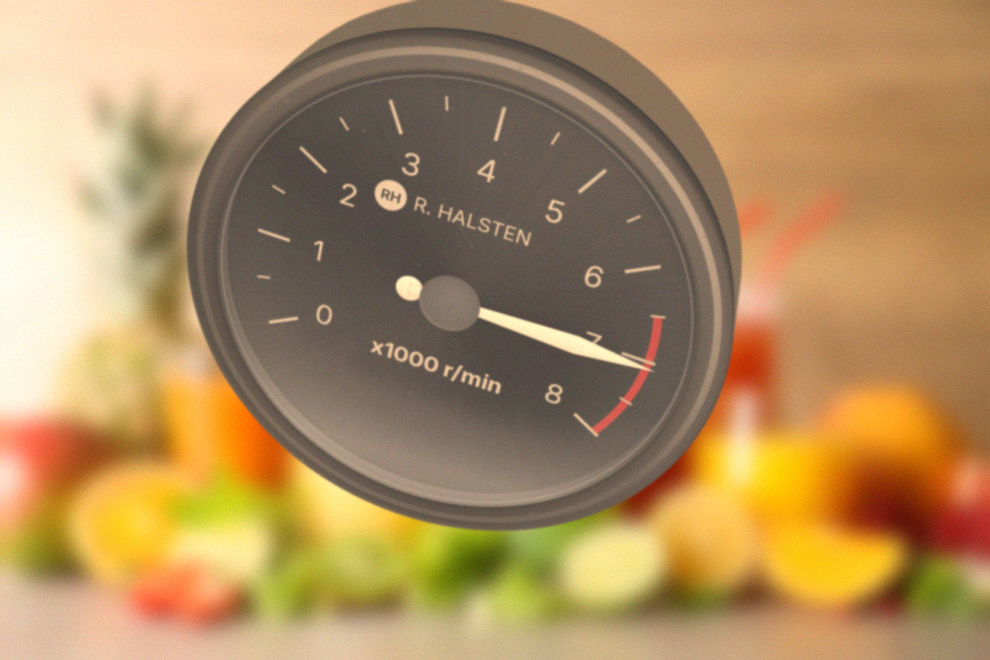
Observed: 7000rpm
